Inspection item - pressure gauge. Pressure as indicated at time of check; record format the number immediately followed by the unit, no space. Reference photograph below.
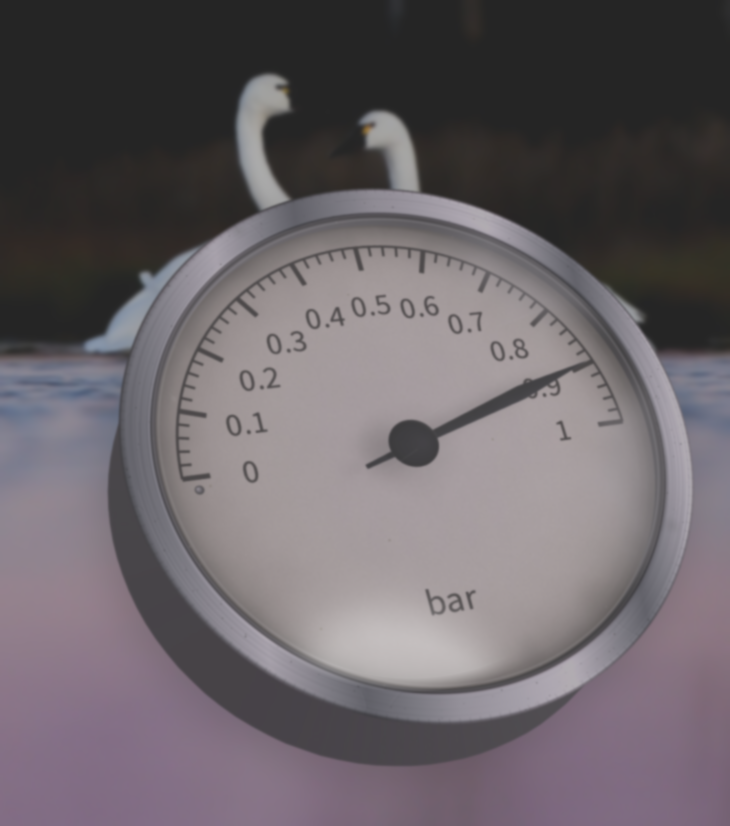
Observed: 0.9bar
